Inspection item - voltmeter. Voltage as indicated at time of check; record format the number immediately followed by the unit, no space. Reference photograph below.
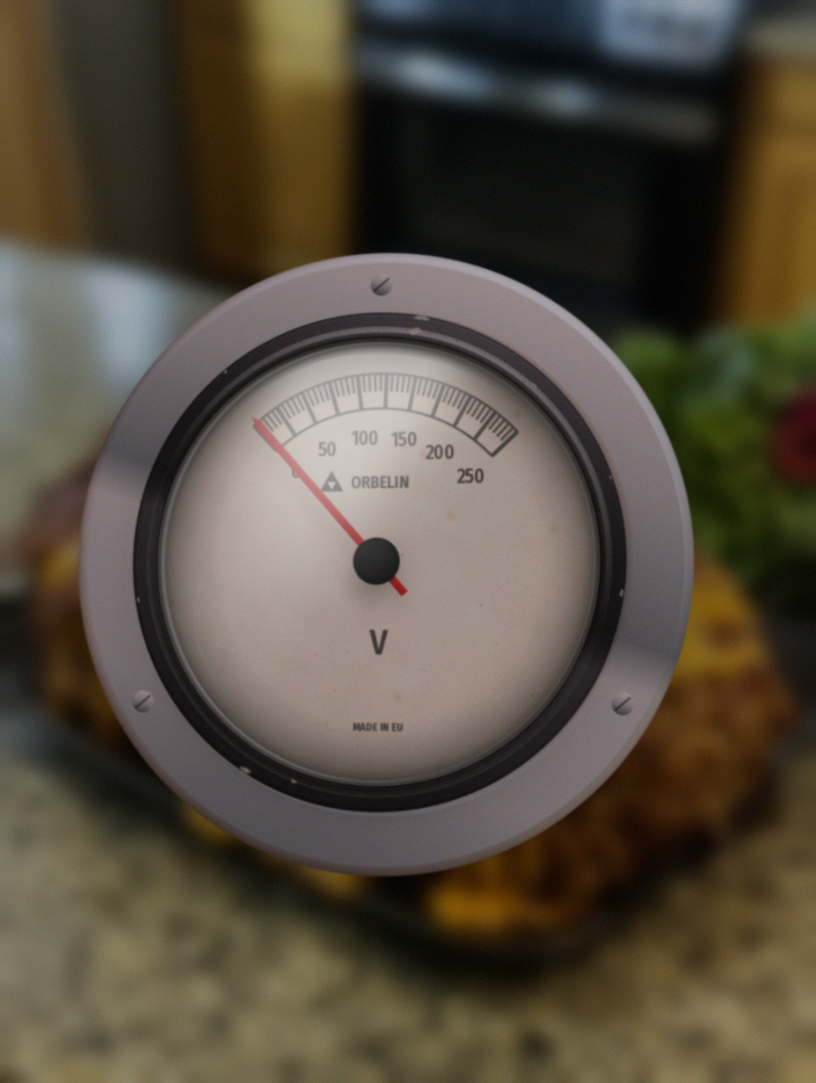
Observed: 5V
